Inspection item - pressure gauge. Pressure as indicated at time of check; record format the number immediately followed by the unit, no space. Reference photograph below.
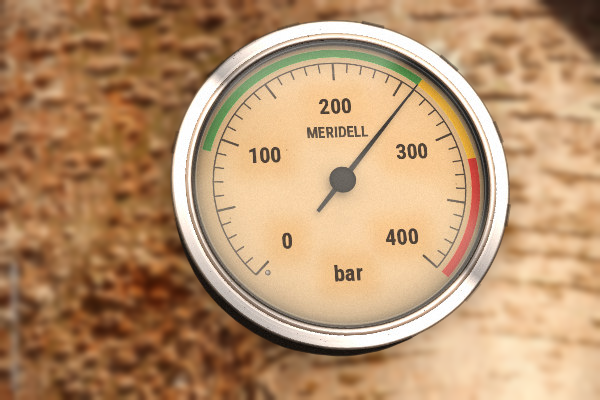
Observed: 260bar
